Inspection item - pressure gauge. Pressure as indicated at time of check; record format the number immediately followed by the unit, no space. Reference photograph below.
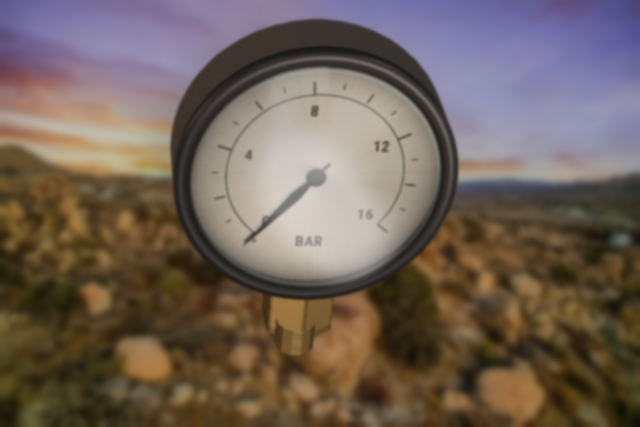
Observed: 0bar
